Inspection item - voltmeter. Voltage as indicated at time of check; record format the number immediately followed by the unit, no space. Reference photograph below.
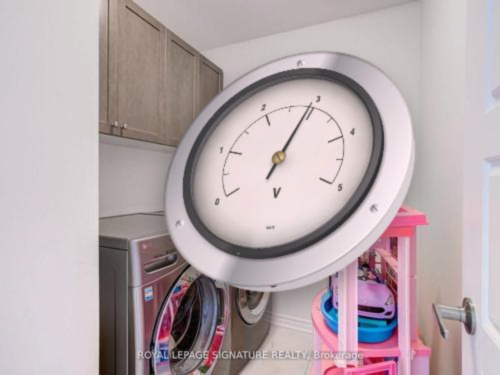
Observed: 3V
